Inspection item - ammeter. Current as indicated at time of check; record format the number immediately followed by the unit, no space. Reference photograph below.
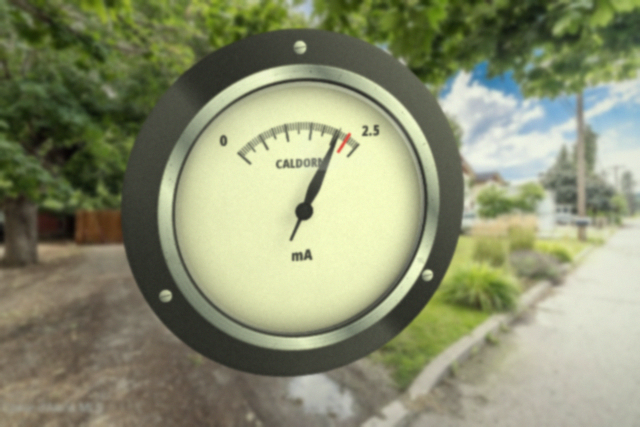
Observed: 2mA
